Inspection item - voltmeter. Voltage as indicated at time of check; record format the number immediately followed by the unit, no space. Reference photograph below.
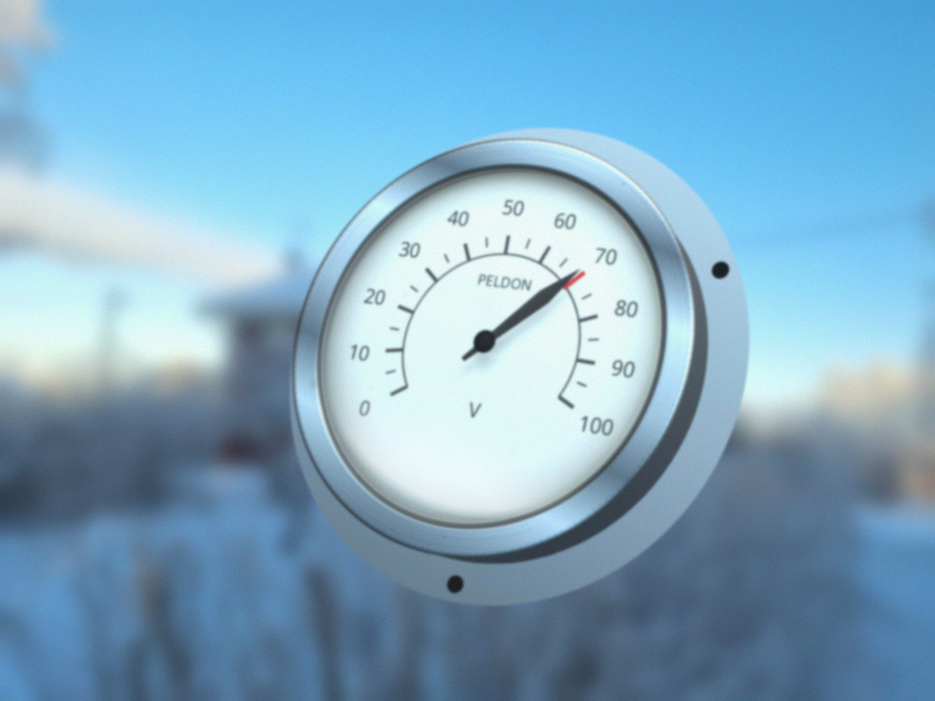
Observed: 70V
